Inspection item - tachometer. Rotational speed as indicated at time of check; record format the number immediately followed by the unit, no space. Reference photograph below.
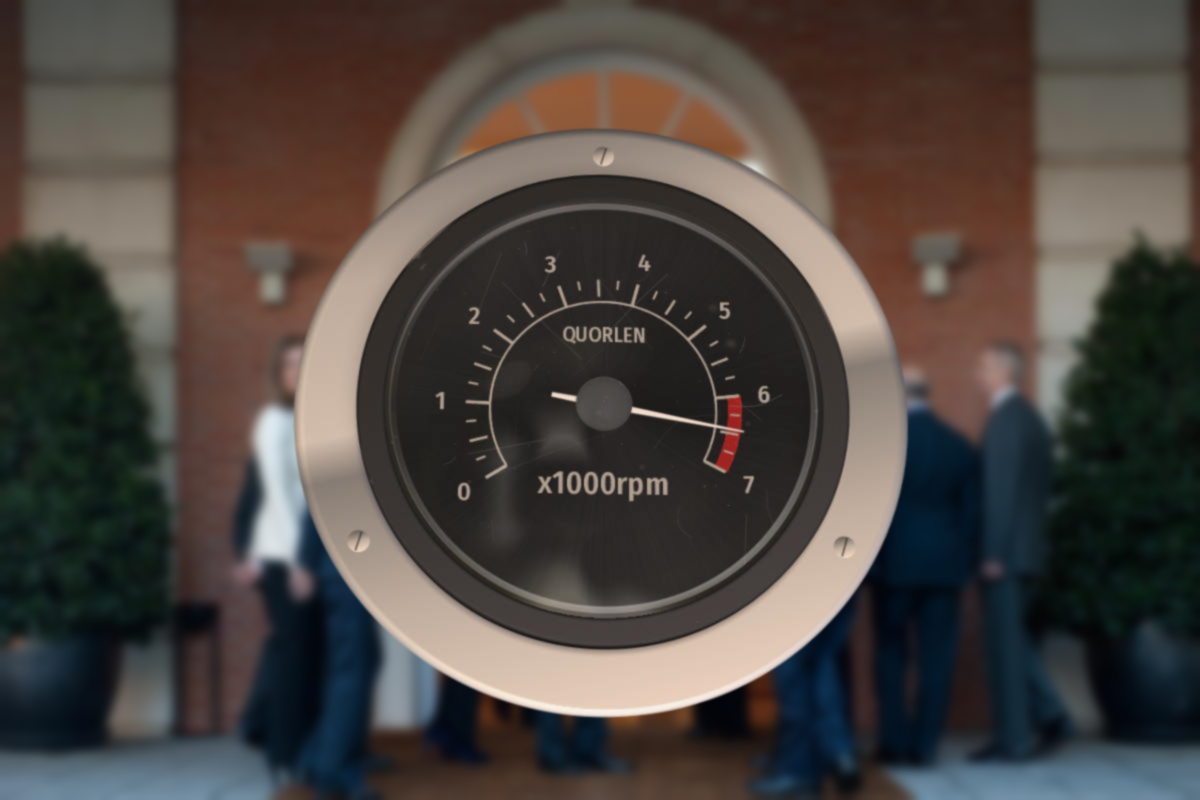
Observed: 6500rpm
